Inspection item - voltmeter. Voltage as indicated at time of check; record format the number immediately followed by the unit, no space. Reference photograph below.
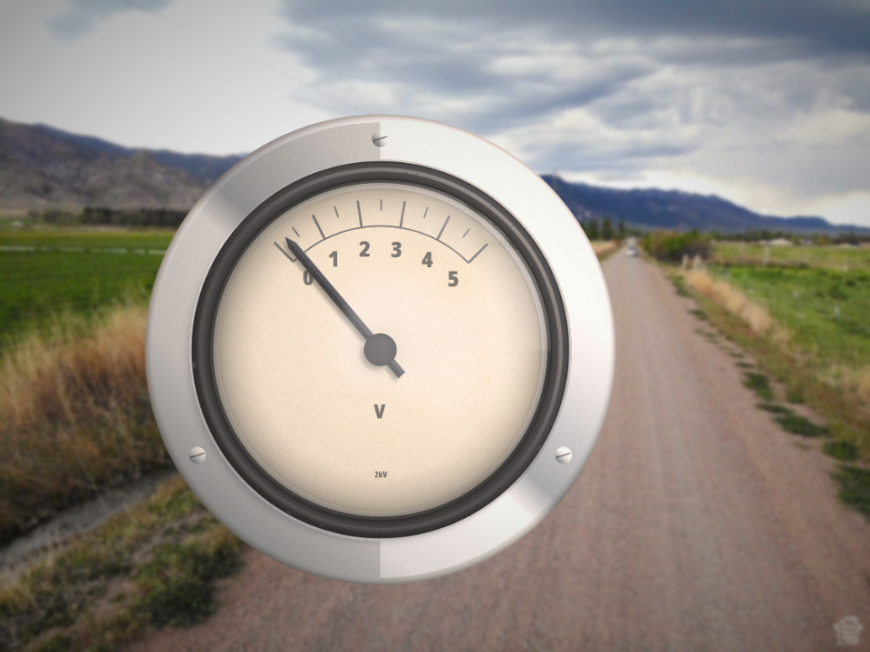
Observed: 0.25V
